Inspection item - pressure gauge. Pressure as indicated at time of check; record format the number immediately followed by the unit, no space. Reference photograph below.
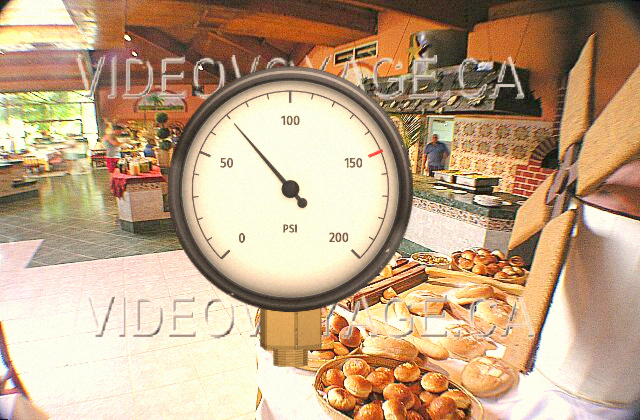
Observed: 70psi
